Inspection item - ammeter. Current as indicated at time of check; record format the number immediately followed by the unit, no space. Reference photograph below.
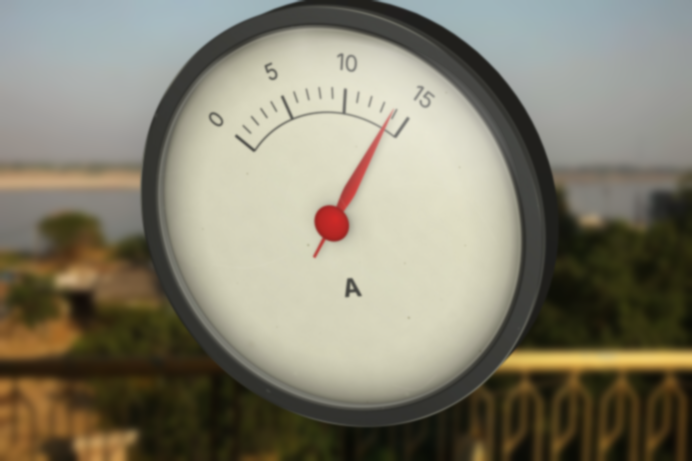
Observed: 14A
